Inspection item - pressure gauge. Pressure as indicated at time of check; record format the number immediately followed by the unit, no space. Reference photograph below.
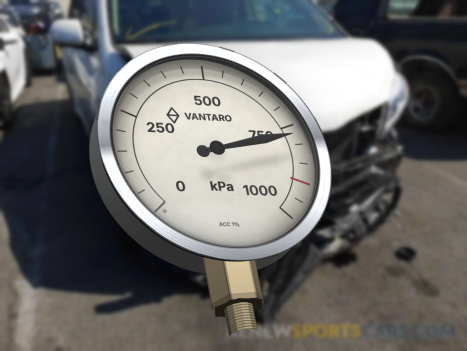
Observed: 775kPa
